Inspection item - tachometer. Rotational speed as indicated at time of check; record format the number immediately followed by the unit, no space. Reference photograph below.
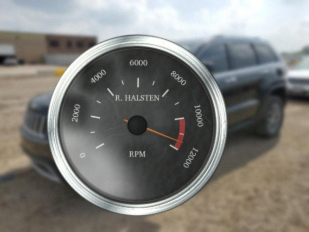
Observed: 11500rpm
